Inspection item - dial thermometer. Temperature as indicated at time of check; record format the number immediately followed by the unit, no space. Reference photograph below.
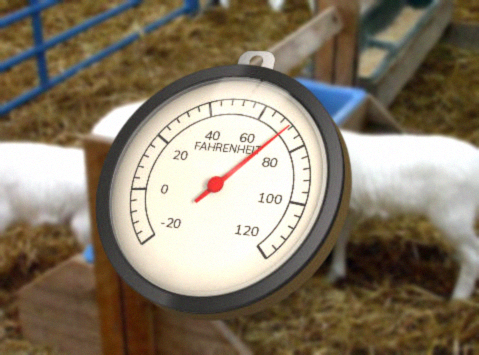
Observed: 72°F
